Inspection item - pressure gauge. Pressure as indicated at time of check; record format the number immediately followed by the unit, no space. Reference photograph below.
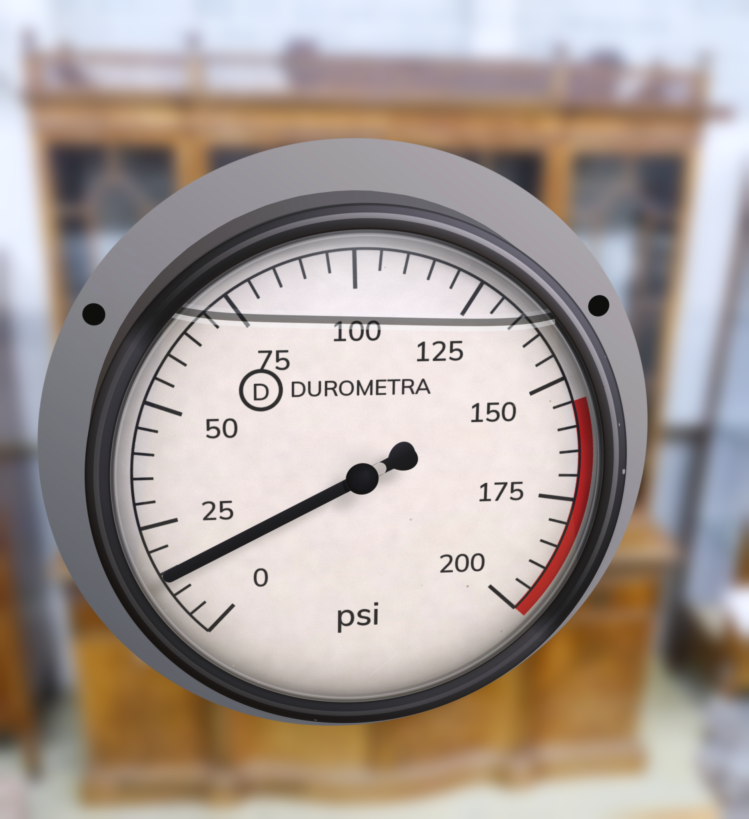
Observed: 15psi
